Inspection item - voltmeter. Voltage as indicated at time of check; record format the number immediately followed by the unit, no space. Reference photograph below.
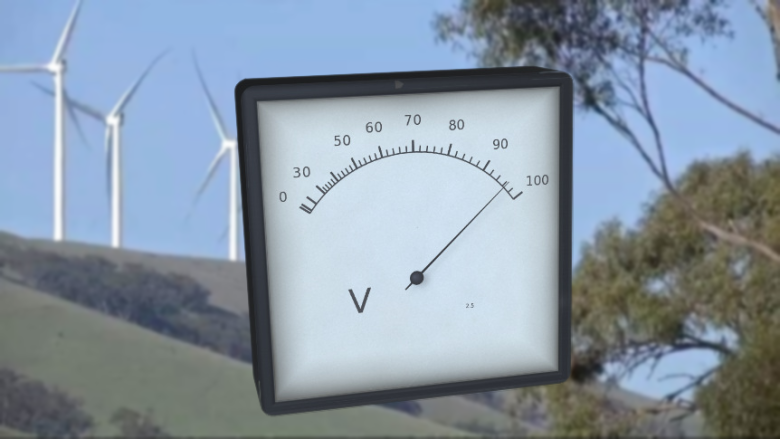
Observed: 96V
